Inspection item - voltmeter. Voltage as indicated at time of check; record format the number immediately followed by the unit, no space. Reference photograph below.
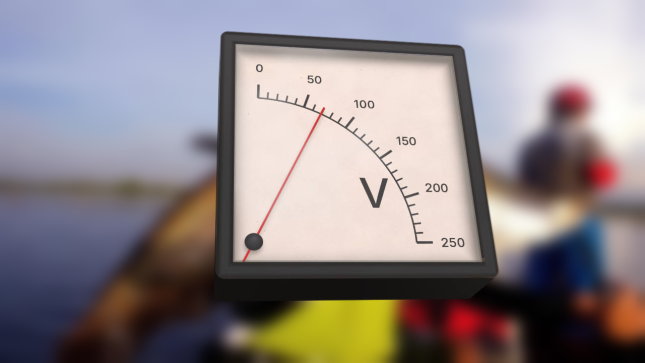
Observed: 70V
